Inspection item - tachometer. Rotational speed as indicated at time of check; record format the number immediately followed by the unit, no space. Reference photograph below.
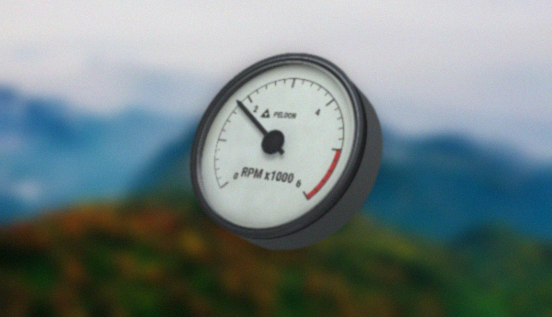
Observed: 1800rpm
